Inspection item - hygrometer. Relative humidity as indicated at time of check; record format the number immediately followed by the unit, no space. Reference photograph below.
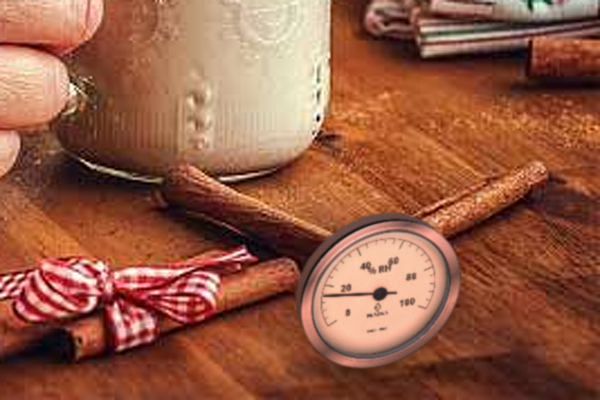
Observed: 16%
